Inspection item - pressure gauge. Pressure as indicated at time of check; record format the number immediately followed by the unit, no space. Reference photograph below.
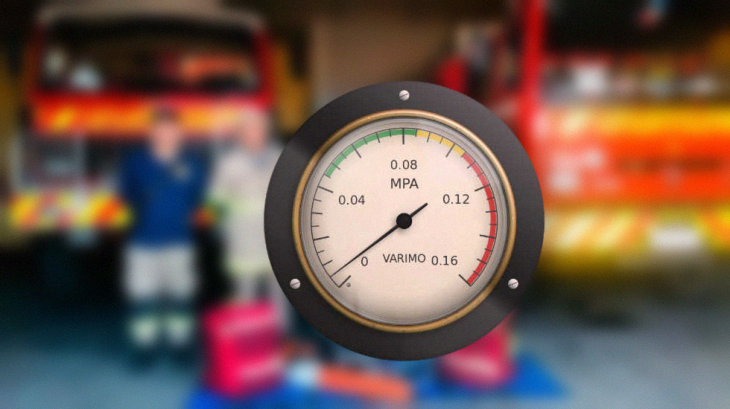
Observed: 0.005MPa
